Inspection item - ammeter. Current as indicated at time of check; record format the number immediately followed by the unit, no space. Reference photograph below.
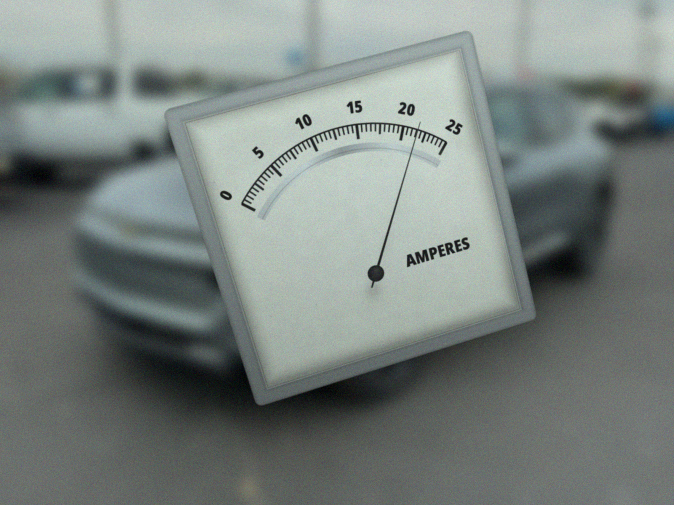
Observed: 21.5A
